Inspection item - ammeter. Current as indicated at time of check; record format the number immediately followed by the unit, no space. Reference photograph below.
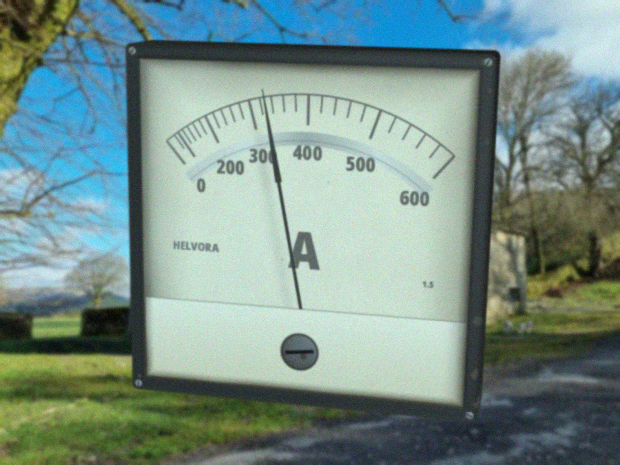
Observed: 330A
